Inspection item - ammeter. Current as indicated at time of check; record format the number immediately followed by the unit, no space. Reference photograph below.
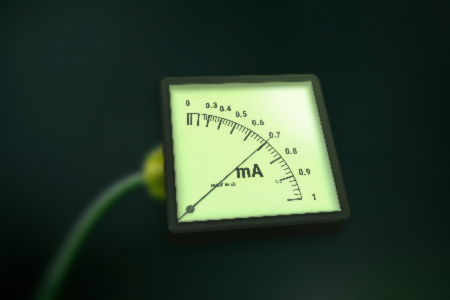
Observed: 0.7mA
